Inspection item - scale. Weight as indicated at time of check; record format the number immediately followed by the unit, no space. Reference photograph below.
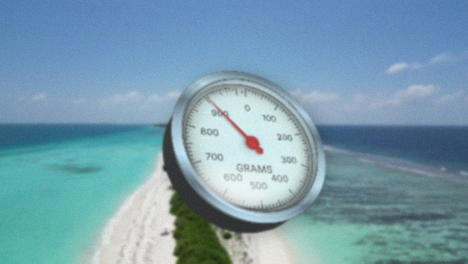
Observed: 900g
